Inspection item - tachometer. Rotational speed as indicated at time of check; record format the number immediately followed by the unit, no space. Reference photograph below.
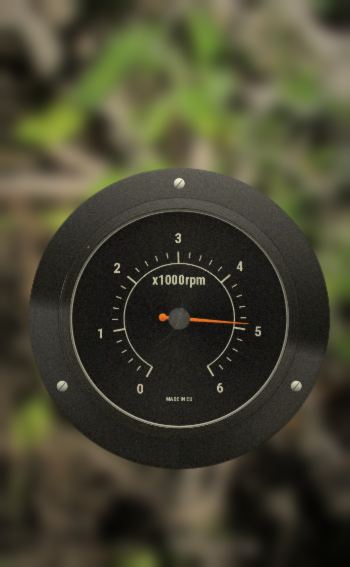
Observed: 4900rpm
